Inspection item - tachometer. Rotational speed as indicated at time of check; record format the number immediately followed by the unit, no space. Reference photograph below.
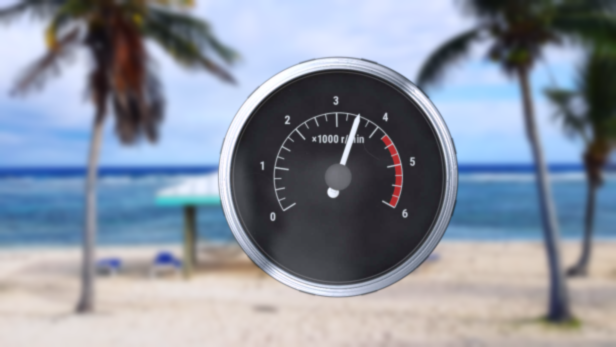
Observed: 3500rpm
